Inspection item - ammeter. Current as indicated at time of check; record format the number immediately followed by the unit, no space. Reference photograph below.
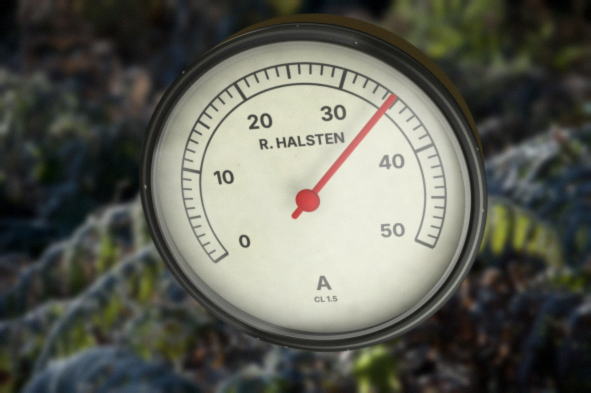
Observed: 34.5A
